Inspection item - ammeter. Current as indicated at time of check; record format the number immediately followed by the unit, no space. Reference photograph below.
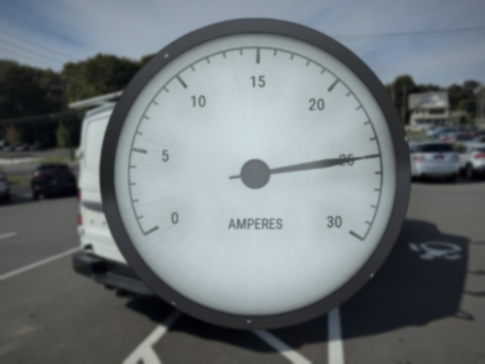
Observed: 25A
